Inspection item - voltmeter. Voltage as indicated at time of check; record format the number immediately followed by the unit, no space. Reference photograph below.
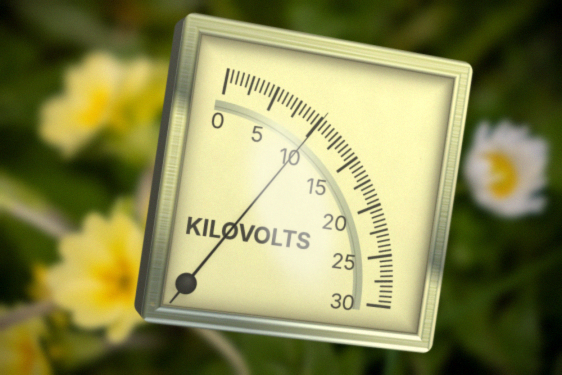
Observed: 10kV
